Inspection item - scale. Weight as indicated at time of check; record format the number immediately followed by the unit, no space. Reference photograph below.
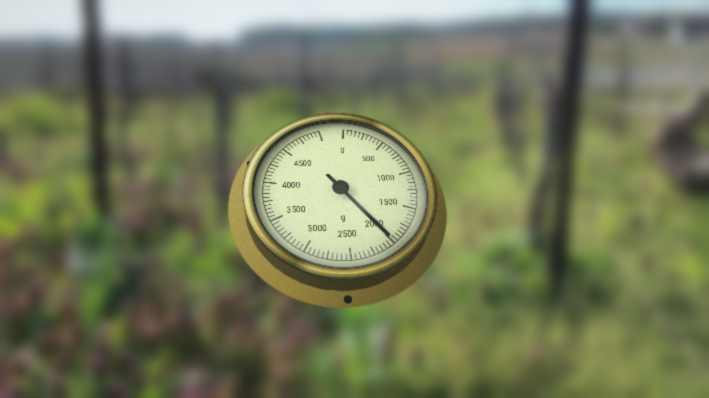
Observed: 2000g
